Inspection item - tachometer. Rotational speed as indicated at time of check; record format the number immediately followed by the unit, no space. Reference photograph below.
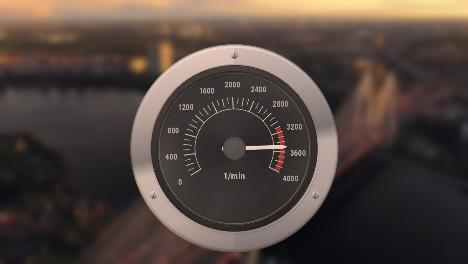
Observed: 3500rpm
